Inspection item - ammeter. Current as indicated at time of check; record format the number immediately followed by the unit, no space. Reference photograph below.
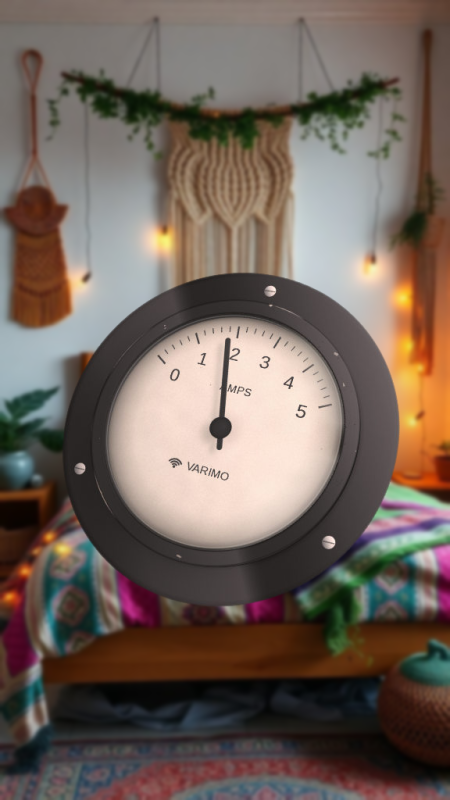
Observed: 1.8A
